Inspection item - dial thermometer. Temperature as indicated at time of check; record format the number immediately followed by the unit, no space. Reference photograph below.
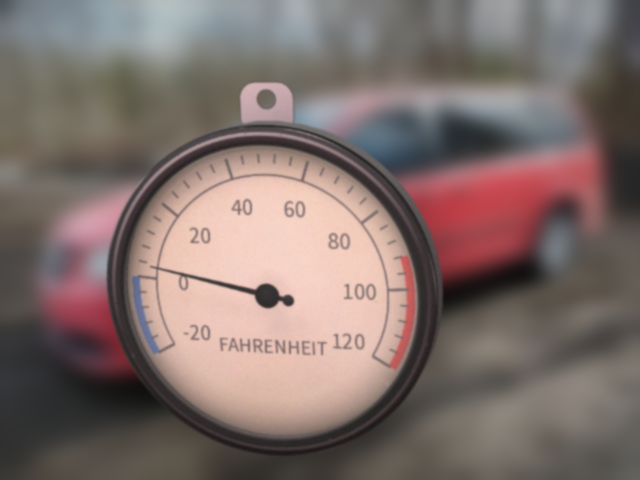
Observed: 4°F
